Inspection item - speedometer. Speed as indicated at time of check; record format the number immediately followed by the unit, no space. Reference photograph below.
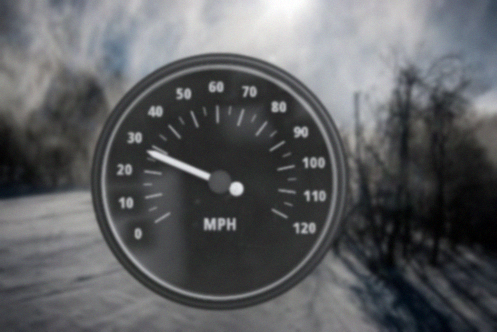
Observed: 27.5mph
